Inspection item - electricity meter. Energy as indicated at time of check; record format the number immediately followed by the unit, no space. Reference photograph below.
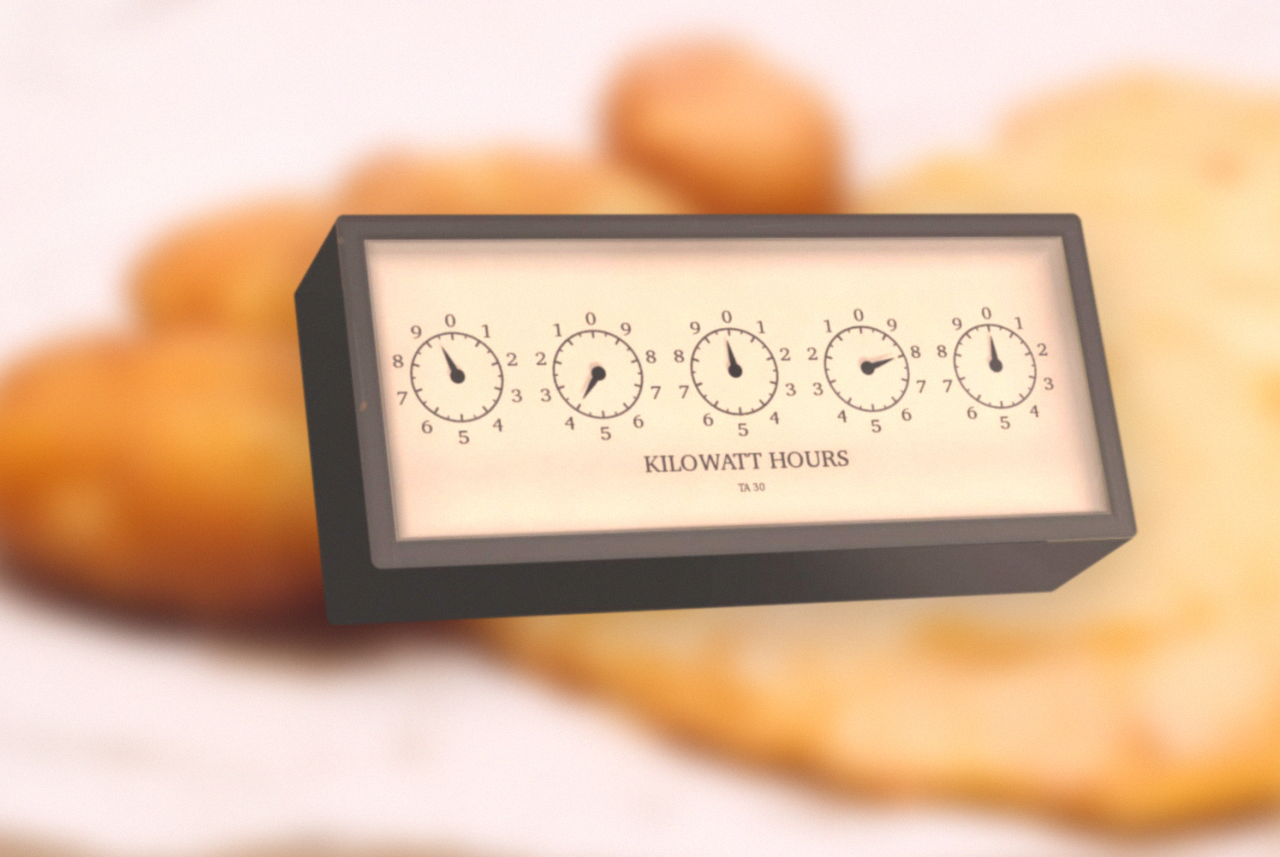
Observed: 93980kWh
